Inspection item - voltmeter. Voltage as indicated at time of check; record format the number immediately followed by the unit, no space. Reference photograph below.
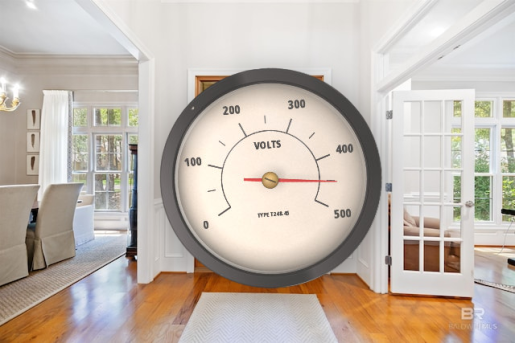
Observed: 450V
